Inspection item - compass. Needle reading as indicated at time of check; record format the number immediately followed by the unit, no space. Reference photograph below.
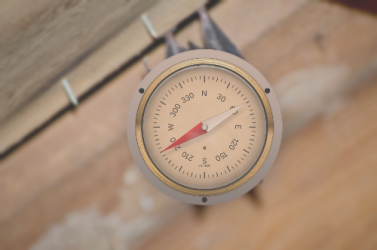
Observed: 240°
